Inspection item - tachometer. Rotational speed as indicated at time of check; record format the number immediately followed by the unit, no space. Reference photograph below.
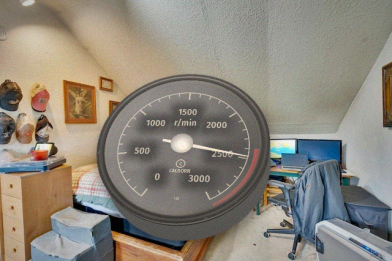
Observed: 2500rpm
